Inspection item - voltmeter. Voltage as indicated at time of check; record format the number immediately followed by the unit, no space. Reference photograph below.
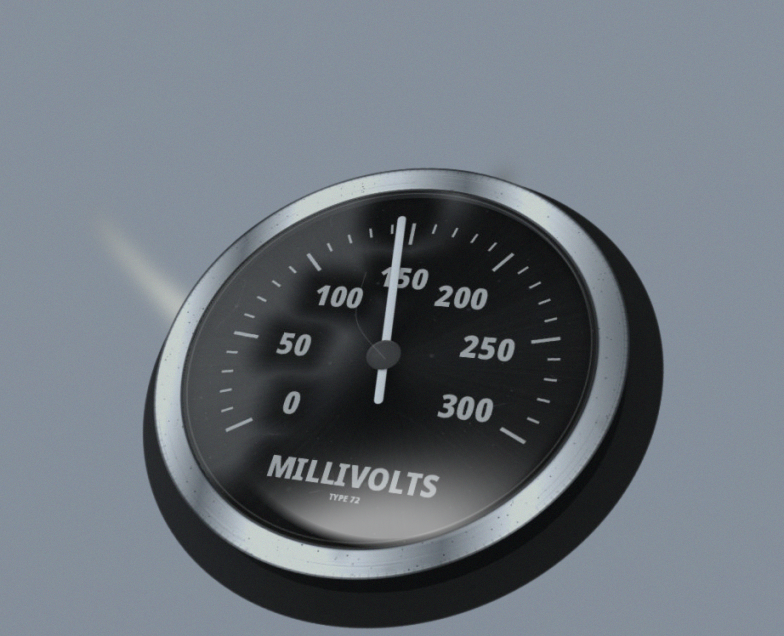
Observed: 145mV
